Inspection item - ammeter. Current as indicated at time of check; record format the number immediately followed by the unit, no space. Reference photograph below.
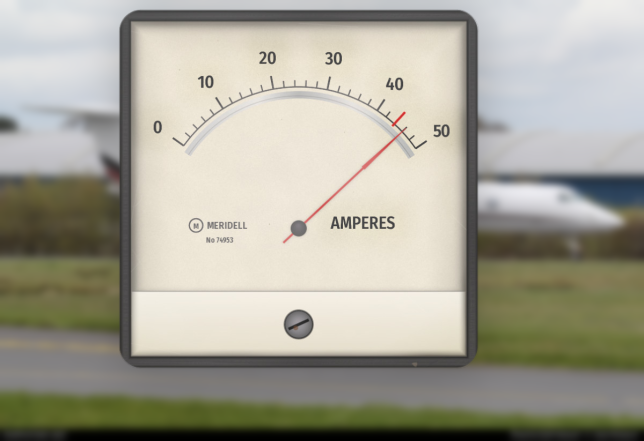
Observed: 46A
